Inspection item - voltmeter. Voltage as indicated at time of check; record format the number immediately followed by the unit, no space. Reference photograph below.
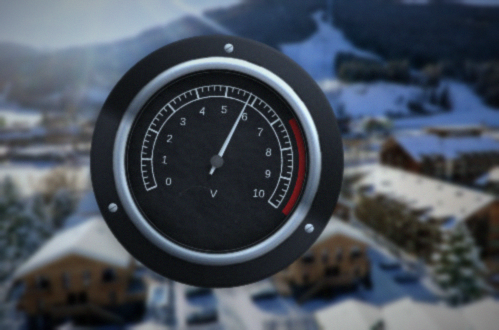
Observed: 5.8V
